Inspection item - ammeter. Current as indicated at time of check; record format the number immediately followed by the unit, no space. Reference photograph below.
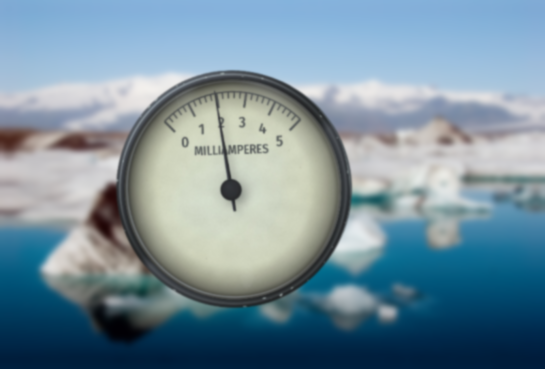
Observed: 2mA
